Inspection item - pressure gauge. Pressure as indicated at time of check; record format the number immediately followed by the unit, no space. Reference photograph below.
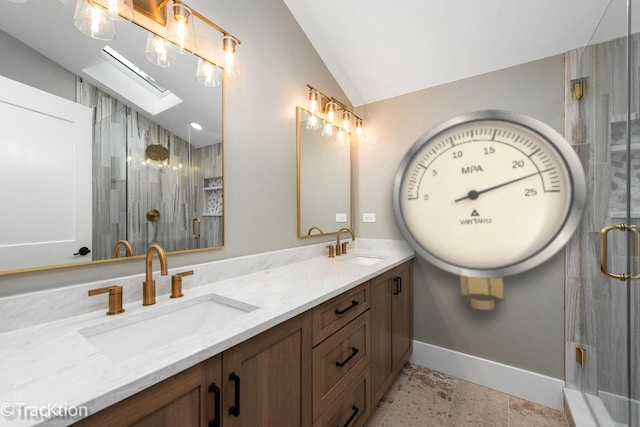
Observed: 22.5MPa
